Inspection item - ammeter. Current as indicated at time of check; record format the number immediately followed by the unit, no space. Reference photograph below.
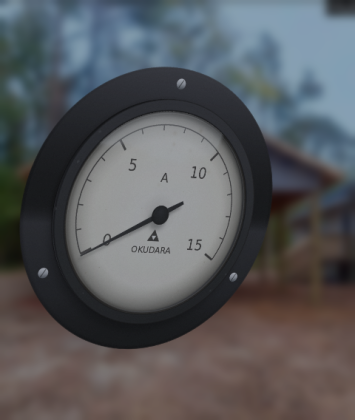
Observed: 0A
